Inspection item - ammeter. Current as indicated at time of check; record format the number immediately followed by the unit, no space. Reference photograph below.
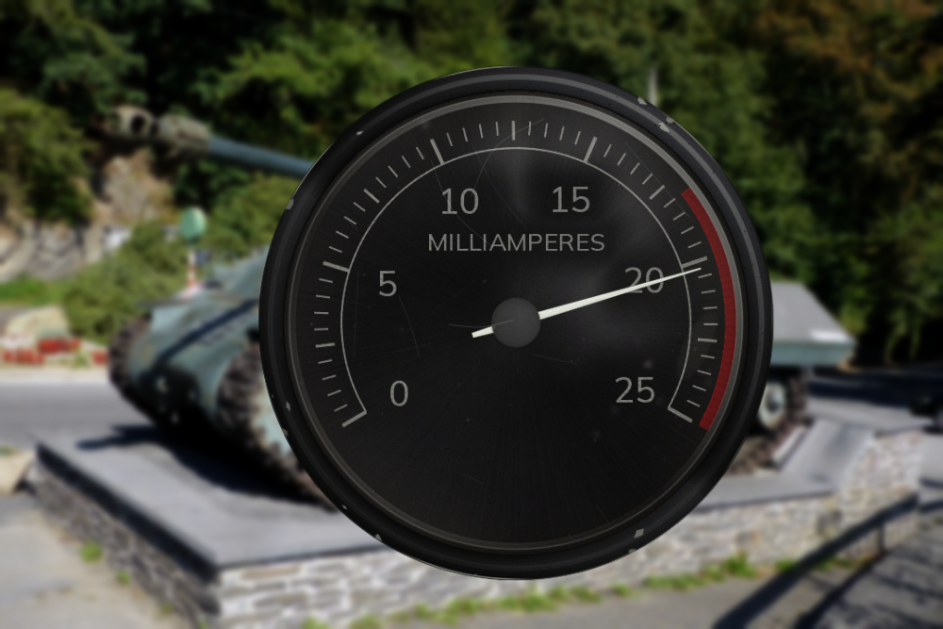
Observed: 20.25mA
